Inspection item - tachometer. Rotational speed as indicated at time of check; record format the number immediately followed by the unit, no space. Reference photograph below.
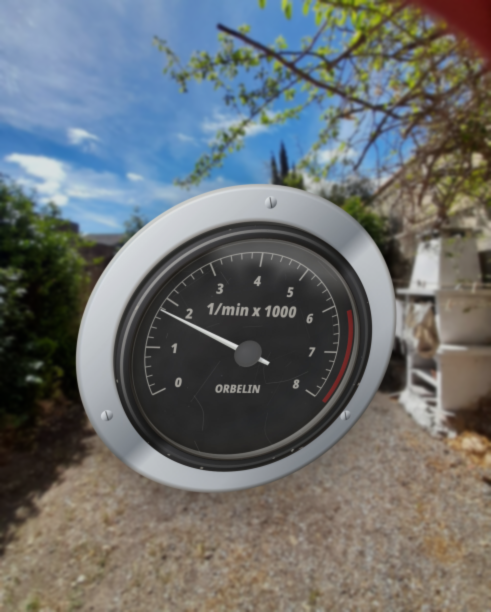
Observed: 1800rpm
